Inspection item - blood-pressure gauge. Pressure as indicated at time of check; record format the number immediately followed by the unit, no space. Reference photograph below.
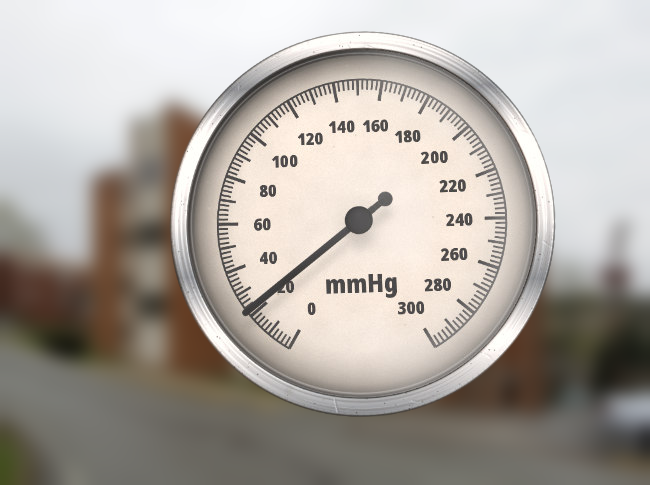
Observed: 22mmHg
